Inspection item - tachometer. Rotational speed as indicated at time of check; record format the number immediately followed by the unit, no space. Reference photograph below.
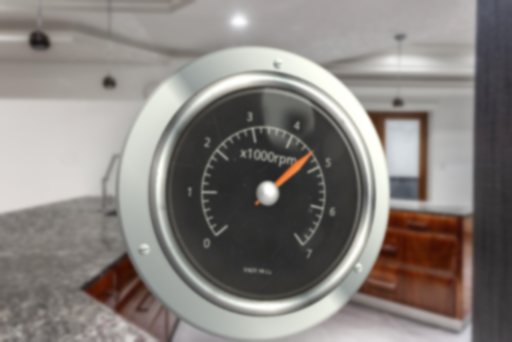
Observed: 4600rpm
